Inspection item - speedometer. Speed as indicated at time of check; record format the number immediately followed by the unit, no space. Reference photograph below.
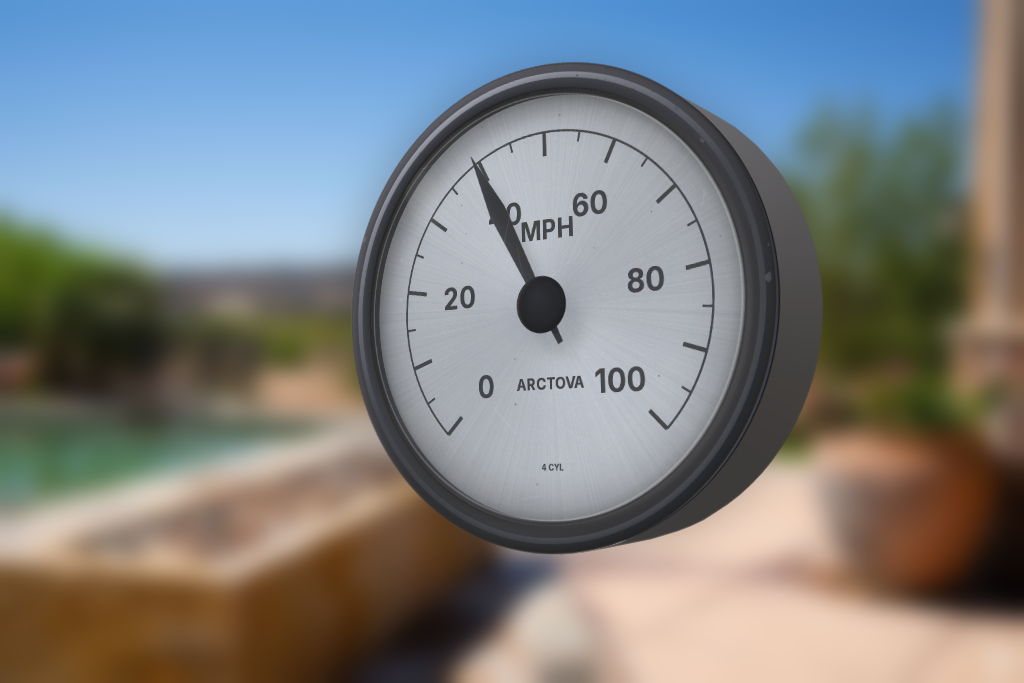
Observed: 40mph
